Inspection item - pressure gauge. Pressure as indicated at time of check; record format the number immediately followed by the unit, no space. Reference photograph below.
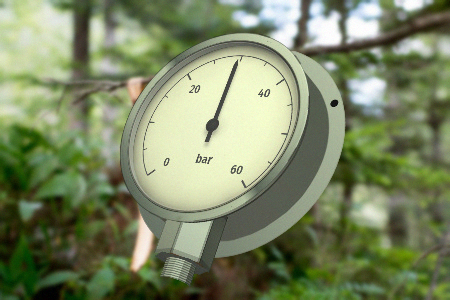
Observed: 30bar
